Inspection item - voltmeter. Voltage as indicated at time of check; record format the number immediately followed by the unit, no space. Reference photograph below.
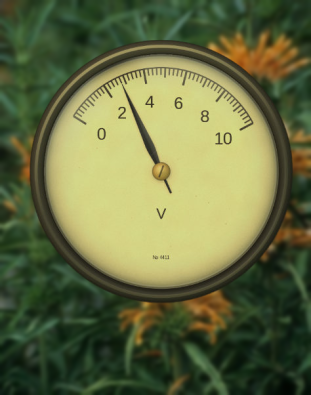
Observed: 2.8V
